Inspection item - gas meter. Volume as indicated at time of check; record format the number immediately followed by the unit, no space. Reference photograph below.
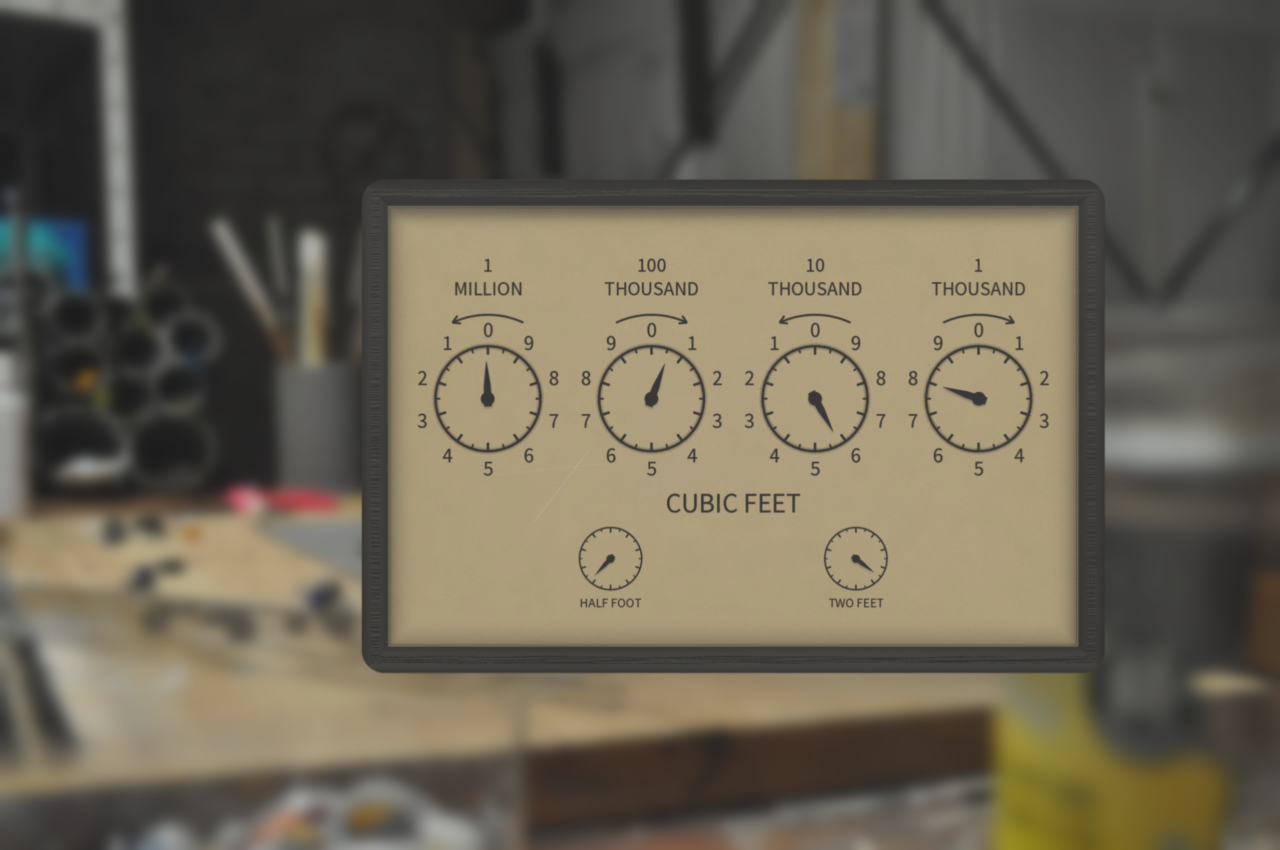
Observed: 5800ft³
